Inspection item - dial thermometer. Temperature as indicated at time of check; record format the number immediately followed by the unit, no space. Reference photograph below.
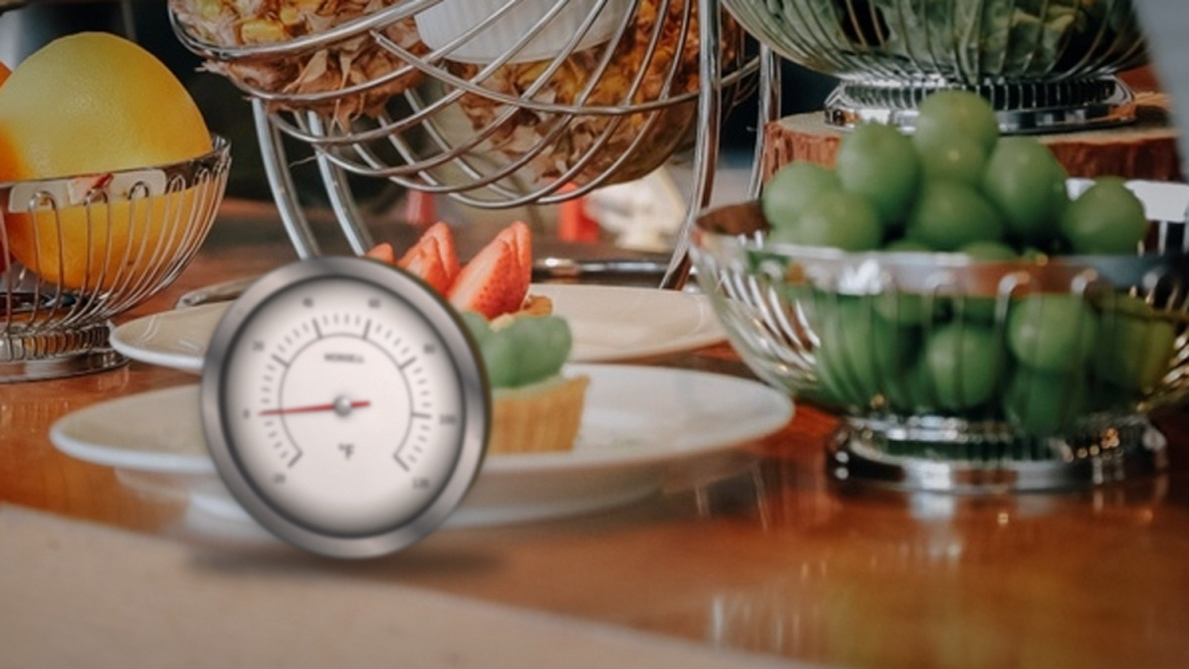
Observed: 0°F
